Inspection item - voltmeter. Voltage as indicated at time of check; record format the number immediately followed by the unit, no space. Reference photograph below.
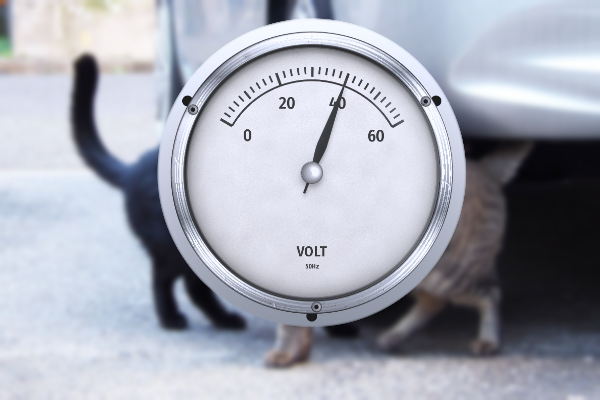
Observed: 40V
